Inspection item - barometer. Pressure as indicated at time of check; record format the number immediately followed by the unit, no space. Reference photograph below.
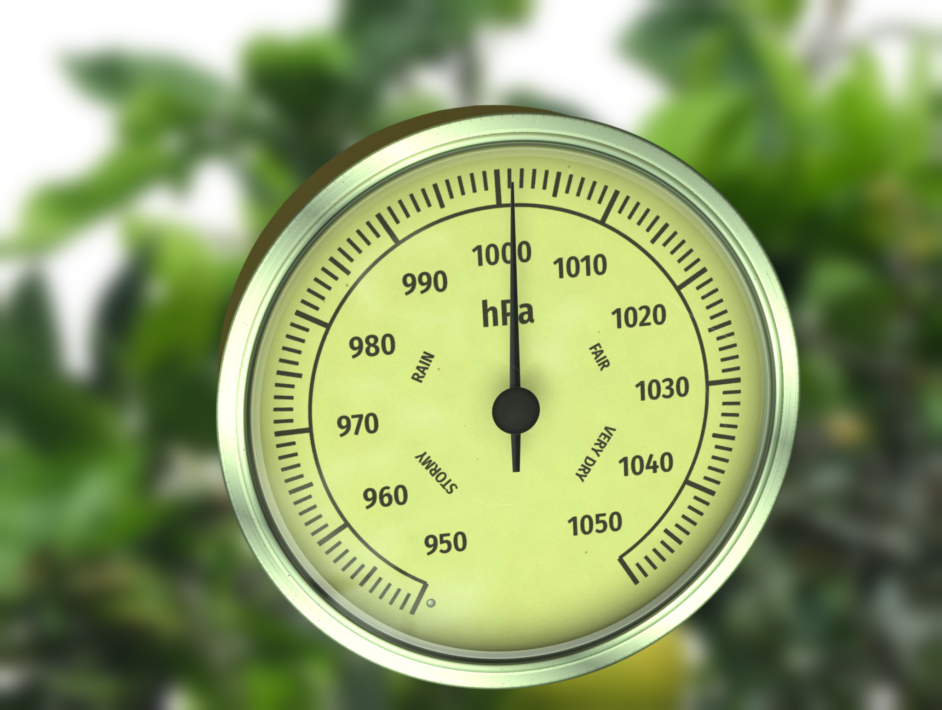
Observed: 1001hPa
